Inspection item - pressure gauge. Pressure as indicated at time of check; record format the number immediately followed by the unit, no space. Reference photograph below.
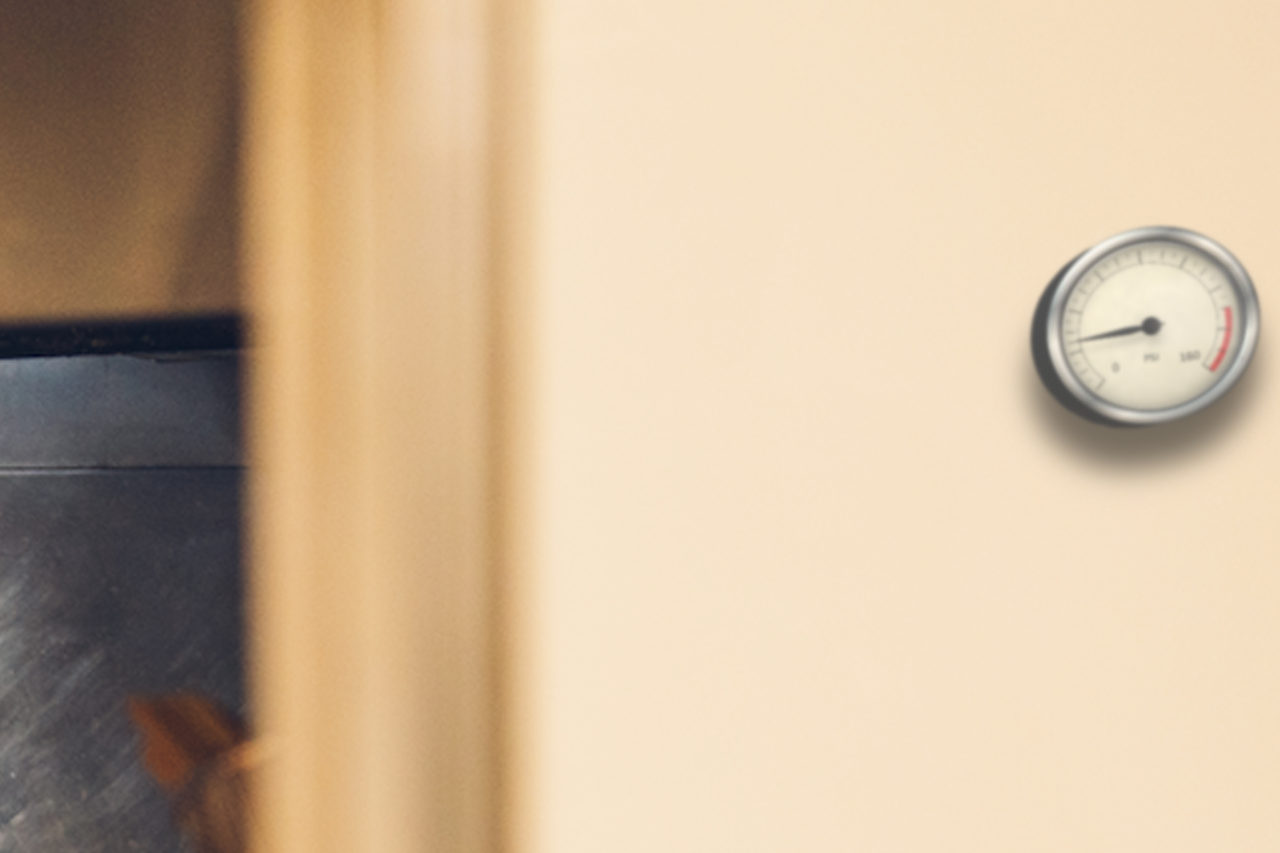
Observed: 25psi
